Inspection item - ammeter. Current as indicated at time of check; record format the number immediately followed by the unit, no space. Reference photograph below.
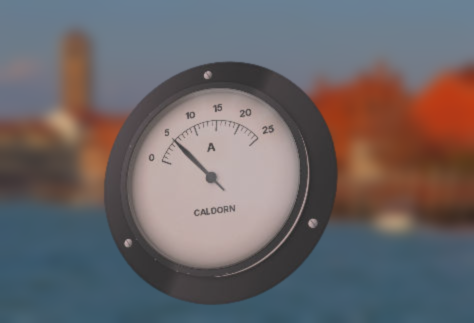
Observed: 5A
